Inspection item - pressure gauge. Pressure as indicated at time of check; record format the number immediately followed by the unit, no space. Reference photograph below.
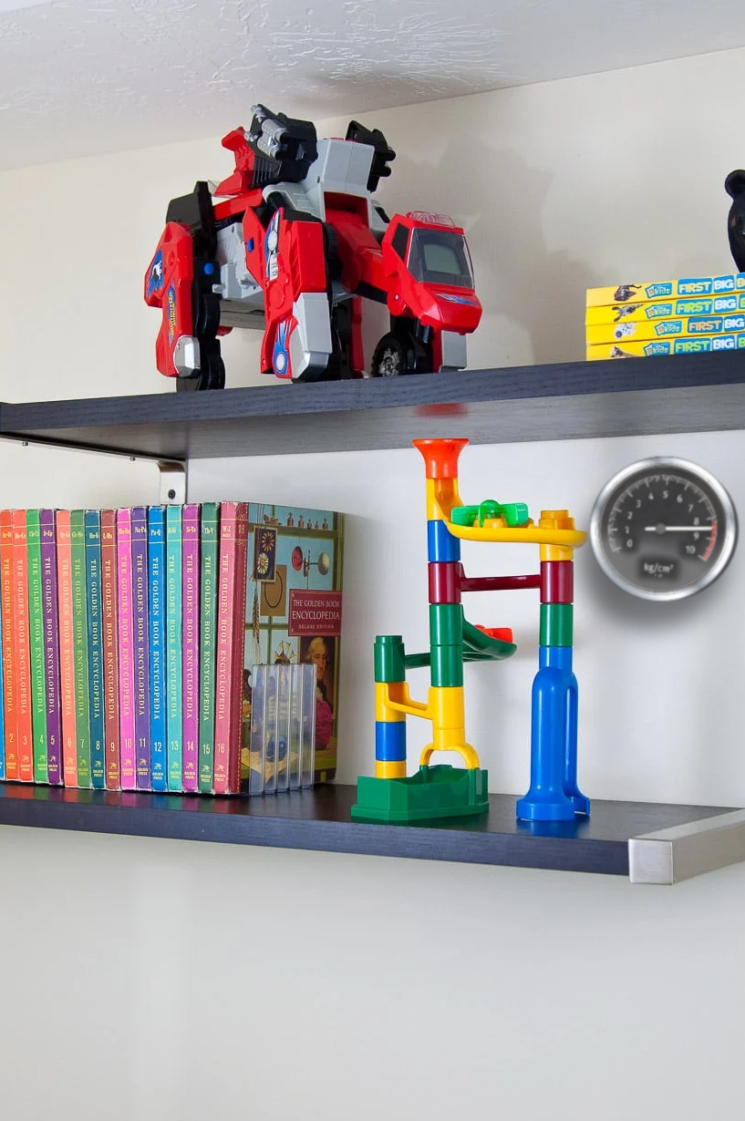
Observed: 8.5kg/cm²
